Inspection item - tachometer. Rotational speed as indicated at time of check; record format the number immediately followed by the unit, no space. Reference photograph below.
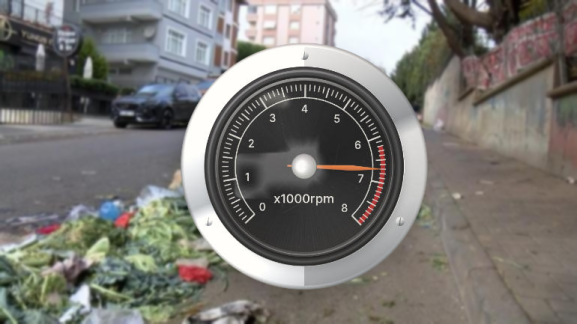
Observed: 6700rpm
